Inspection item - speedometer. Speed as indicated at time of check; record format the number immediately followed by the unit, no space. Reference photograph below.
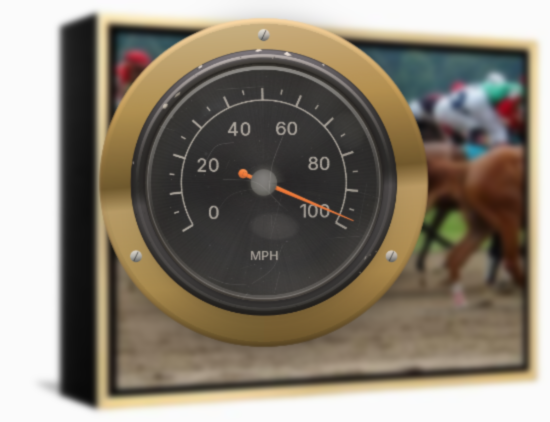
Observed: 97.5mph
